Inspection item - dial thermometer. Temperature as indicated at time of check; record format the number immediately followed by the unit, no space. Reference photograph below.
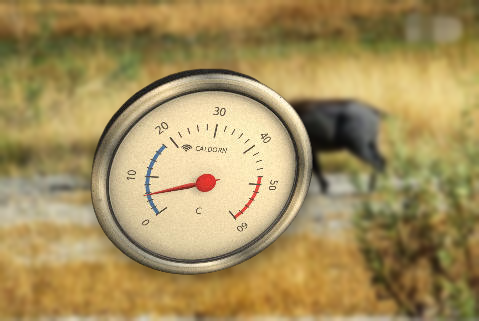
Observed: 6°C
